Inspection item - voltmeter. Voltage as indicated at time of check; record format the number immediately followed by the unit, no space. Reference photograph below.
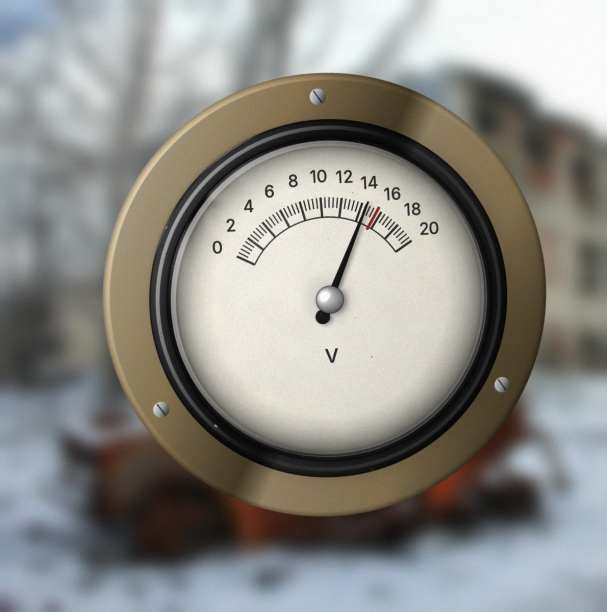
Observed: 14.4V
